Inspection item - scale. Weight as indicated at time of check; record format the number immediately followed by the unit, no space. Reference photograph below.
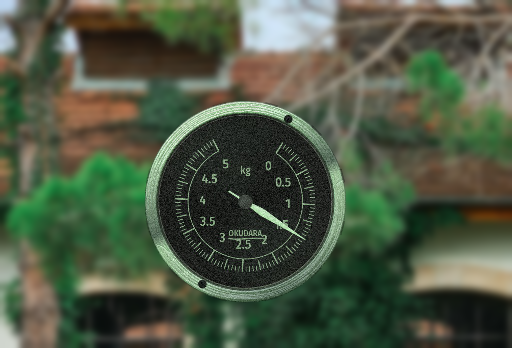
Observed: 1.5kg
